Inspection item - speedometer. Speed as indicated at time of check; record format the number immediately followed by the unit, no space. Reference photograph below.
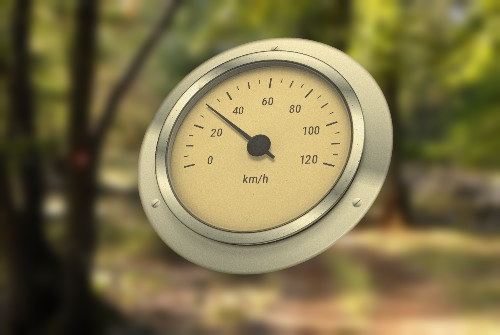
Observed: 30km/h
